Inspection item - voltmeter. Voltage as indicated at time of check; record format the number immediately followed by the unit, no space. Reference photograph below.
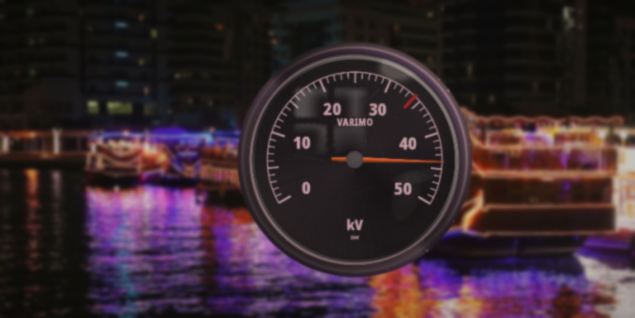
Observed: 44kV
